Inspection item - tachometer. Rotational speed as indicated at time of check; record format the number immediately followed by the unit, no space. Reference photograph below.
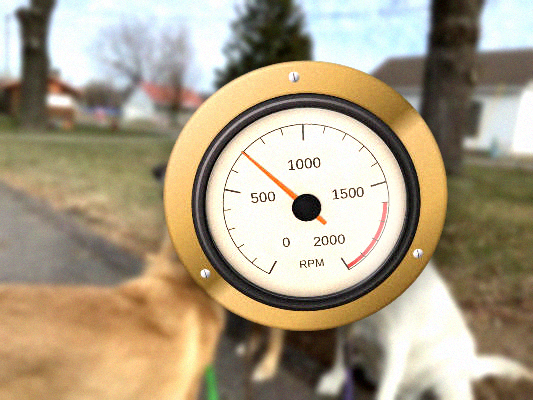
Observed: 700rpm
